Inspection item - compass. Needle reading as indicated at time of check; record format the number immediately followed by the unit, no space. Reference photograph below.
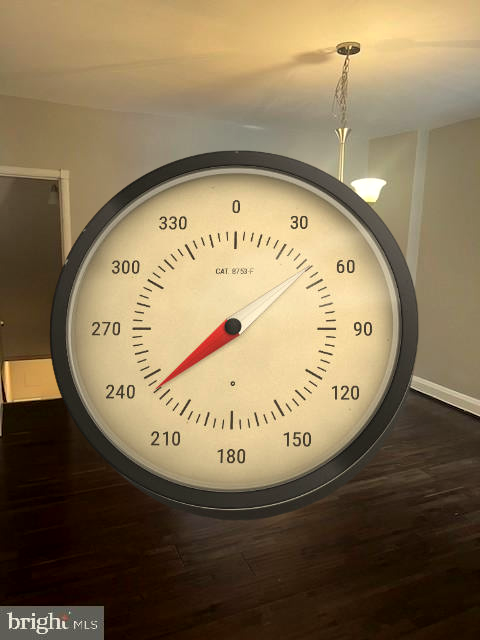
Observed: 230°
